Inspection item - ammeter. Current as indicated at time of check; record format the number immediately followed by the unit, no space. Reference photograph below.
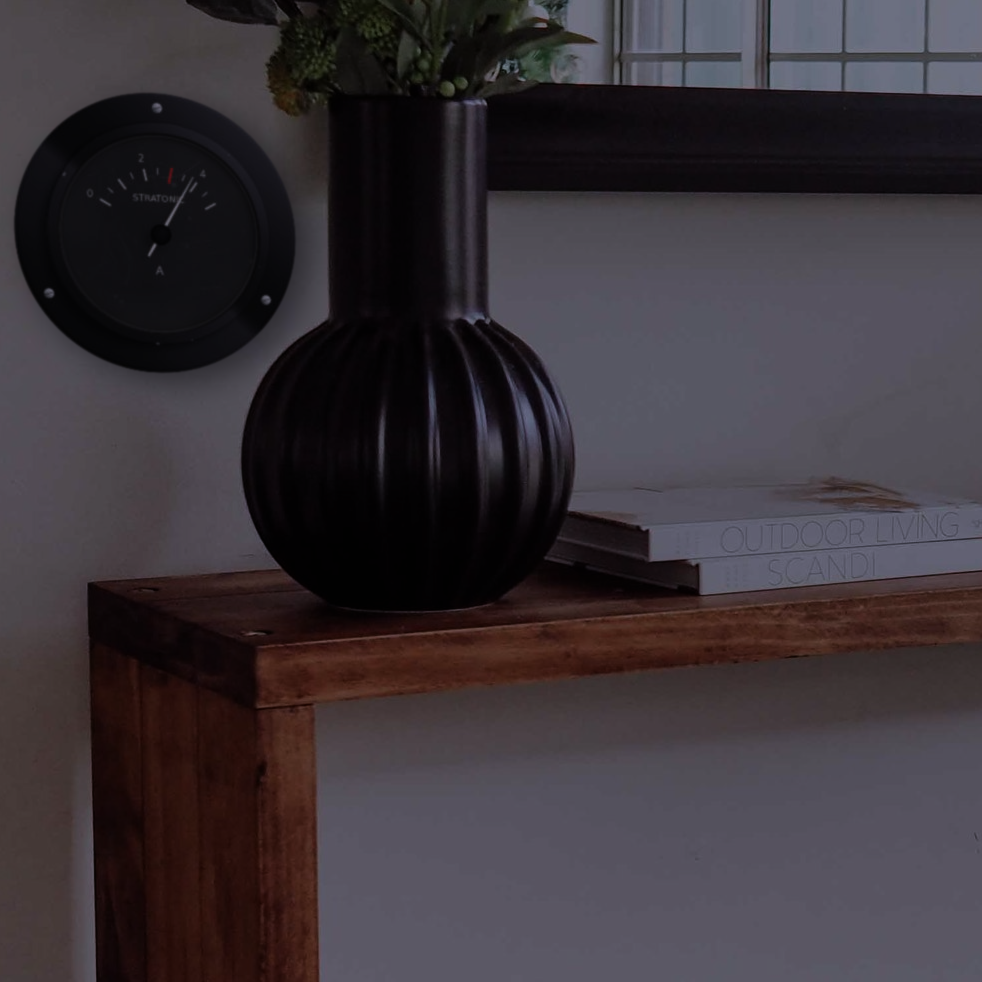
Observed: 3.75A
